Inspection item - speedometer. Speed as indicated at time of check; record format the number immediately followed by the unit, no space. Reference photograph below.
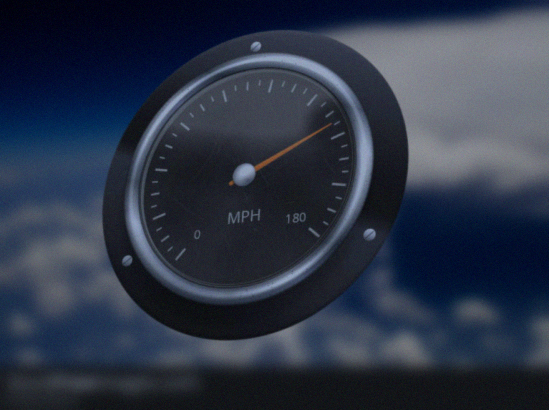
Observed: 135mph
